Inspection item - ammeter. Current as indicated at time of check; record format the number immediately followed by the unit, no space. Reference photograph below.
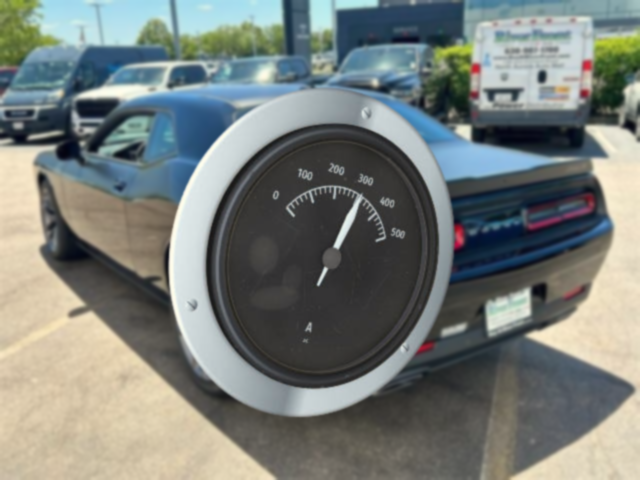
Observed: 300A
